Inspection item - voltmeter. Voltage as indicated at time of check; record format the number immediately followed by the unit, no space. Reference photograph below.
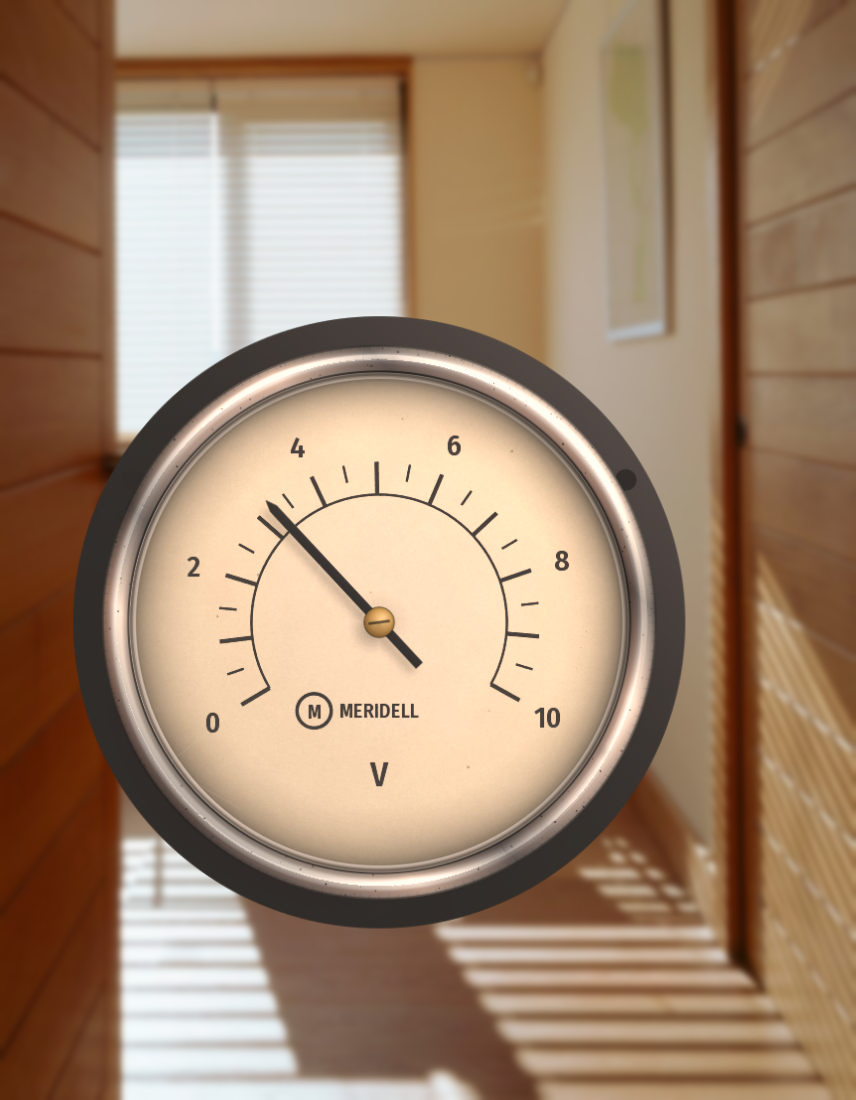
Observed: 3.25V
